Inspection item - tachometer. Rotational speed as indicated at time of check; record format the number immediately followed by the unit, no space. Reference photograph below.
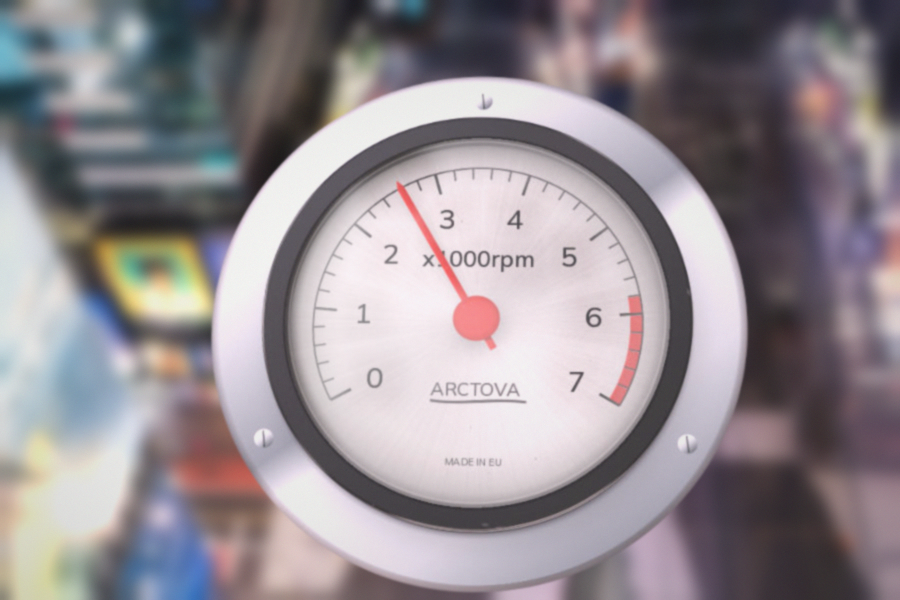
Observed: 2600rpm
